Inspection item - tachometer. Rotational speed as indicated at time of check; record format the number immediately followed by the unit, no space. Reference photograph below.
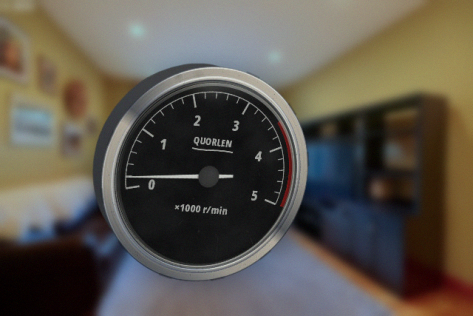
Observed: 200rpm
